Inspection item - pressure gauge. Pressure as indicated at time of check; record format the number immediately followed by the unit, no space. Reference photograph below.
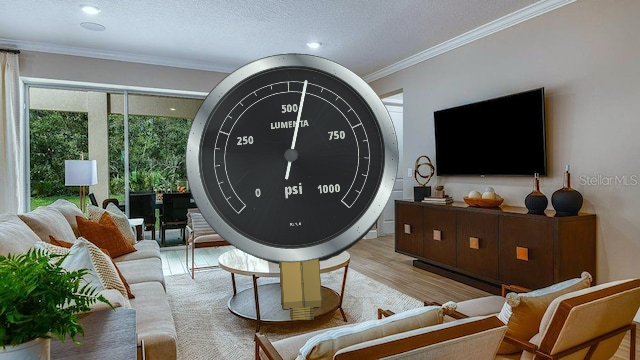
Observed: 550psi
